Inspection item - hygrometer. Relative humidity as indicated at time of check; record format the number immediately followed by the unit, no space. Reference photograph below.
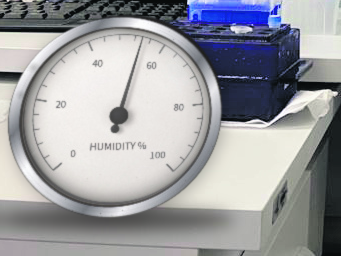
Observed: 54%
